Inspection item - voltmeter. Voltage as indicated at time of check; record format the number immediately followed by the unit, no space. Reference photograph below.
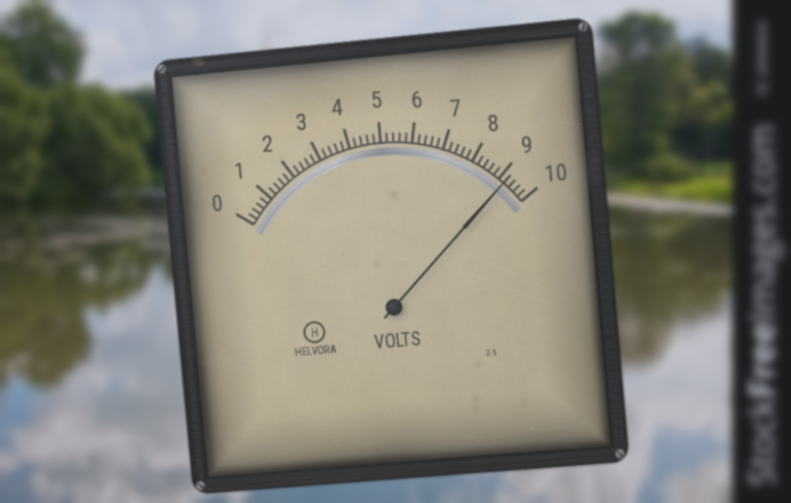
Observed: 9.2V
